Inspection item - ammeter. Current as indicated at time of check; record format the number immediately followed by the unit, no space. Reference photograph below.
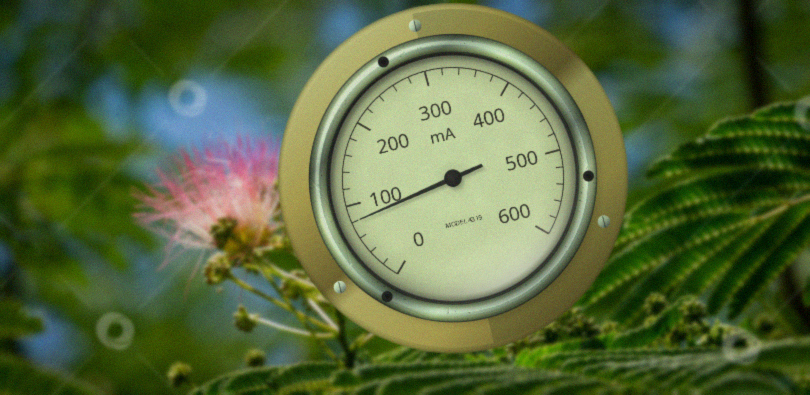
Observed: 80mA
